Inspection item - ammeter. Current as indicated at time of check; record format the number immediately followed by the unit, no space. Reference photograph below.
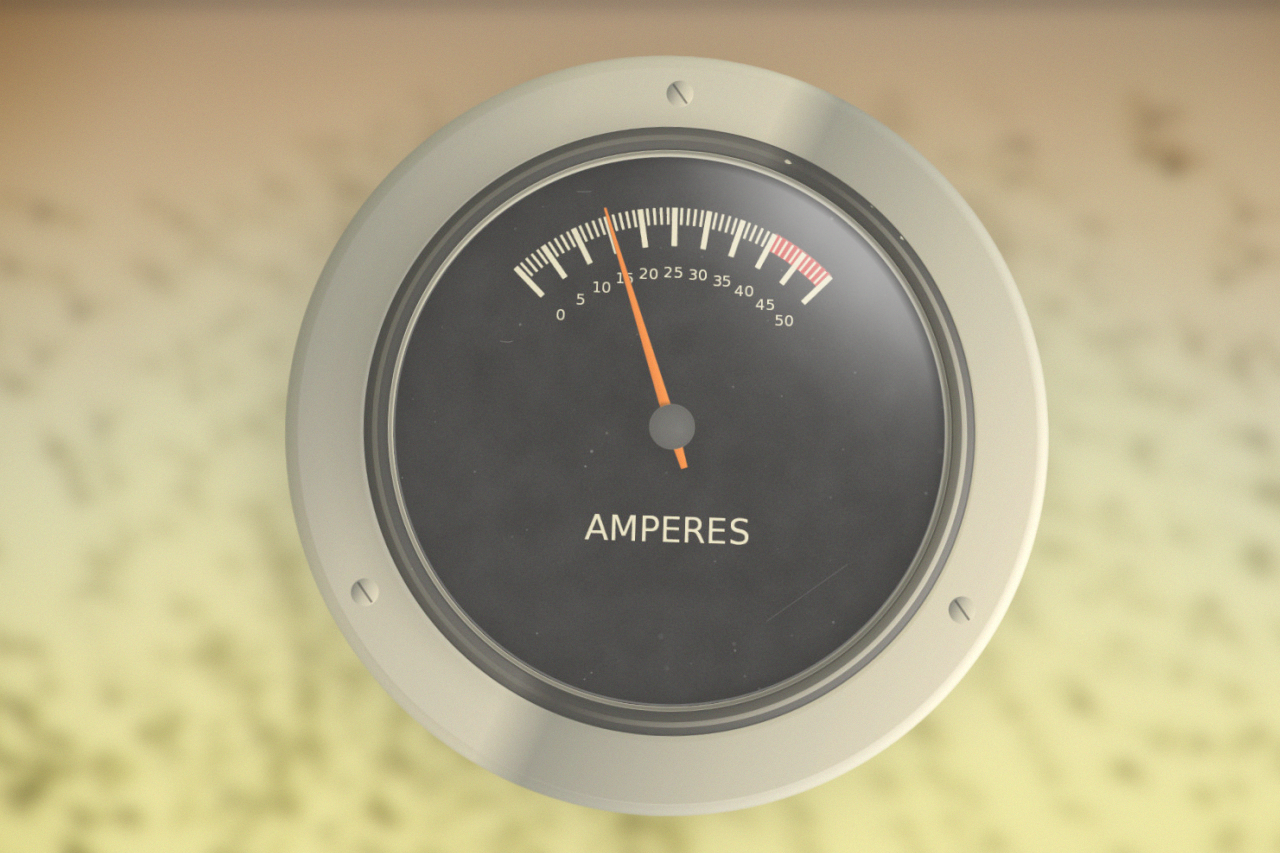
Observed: 15A
